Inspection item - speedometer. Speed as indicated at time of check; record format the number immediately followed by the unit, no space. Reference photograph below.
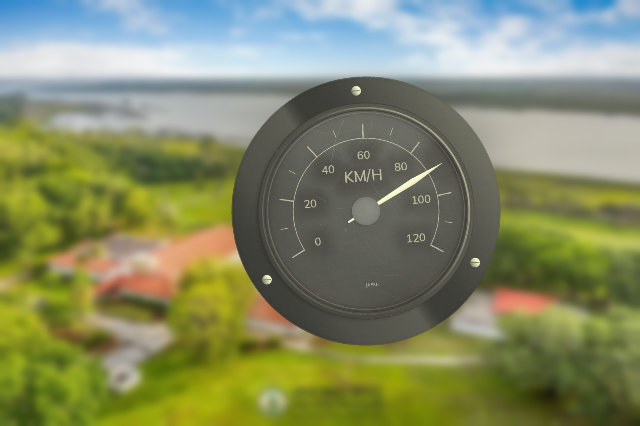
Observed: 90km/h
